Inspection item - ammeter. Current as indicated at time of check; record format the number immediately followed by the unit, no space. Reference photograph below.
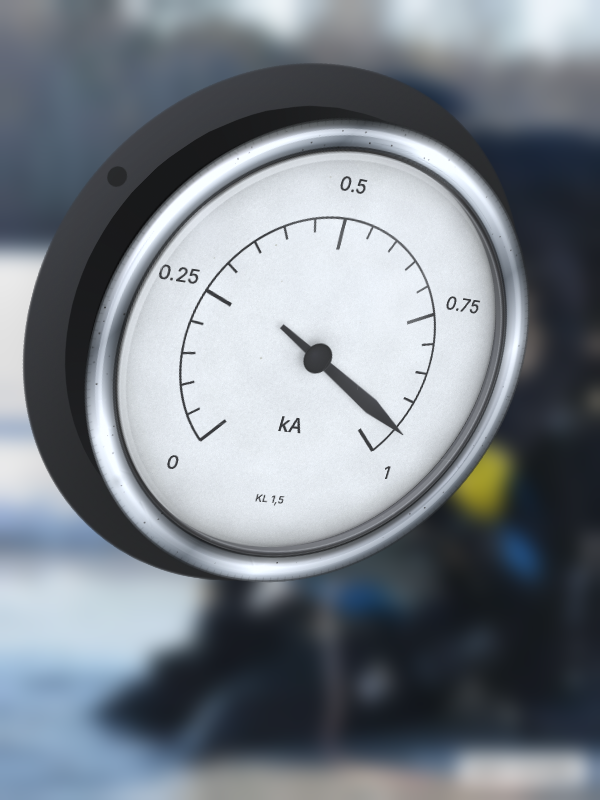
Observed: 0.95kA
